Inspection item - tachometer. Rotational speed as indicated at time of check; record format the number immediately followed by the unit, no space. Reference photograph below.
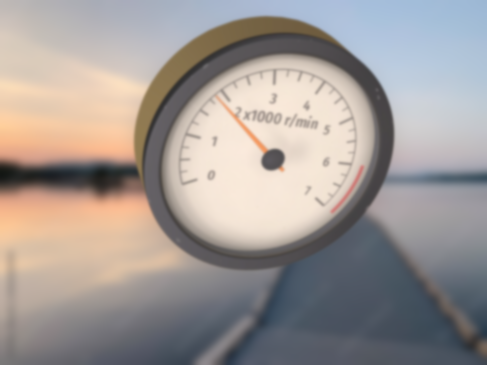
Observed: 1875rpm
